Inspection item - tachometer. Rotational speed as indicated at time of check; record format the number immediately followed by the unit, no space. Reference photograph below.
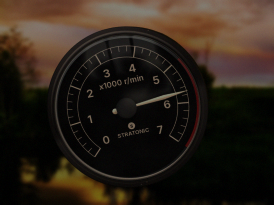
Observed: 5700rpm
